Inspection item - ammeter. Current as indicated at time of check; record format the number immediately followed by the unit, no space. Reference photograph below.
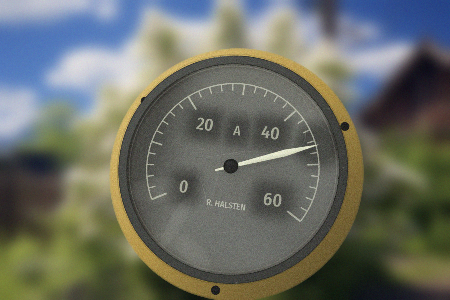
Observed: 47A
